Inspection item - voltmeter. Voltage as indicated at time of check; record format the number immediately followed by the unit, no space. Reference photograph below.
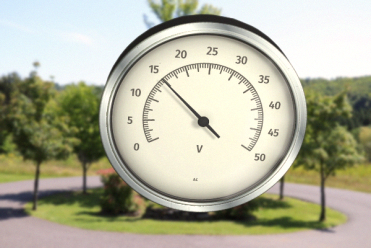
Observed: 15V
